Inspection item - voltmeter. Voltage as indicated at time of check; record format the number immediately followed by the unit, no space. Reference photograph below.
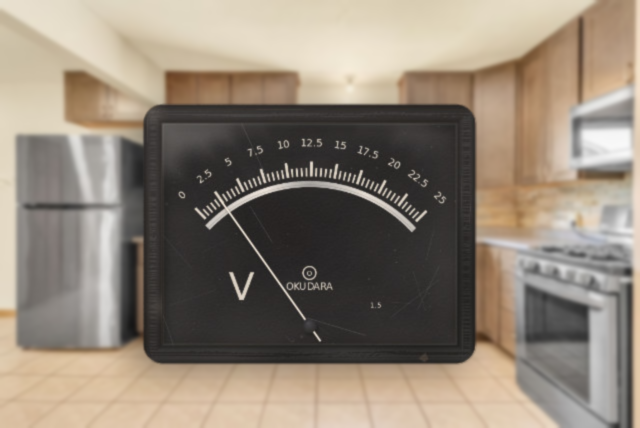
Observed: 2.5V
